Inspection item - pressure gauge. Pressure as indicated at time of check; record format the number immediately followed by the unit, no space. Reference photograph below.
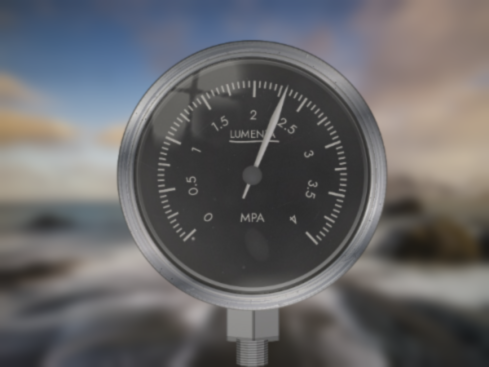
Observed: 2.3MPa
